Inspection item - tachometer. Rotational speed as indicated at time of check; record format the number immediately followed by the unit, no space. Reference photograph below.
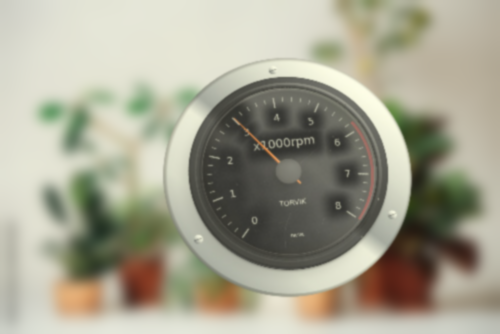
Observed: 3000rpm
